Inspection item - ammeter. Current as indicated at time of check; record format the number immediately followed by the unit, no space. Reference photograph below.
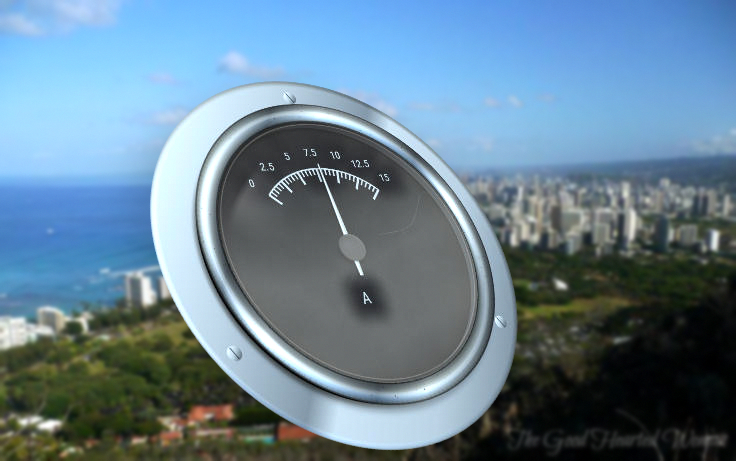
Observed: 7.5A
